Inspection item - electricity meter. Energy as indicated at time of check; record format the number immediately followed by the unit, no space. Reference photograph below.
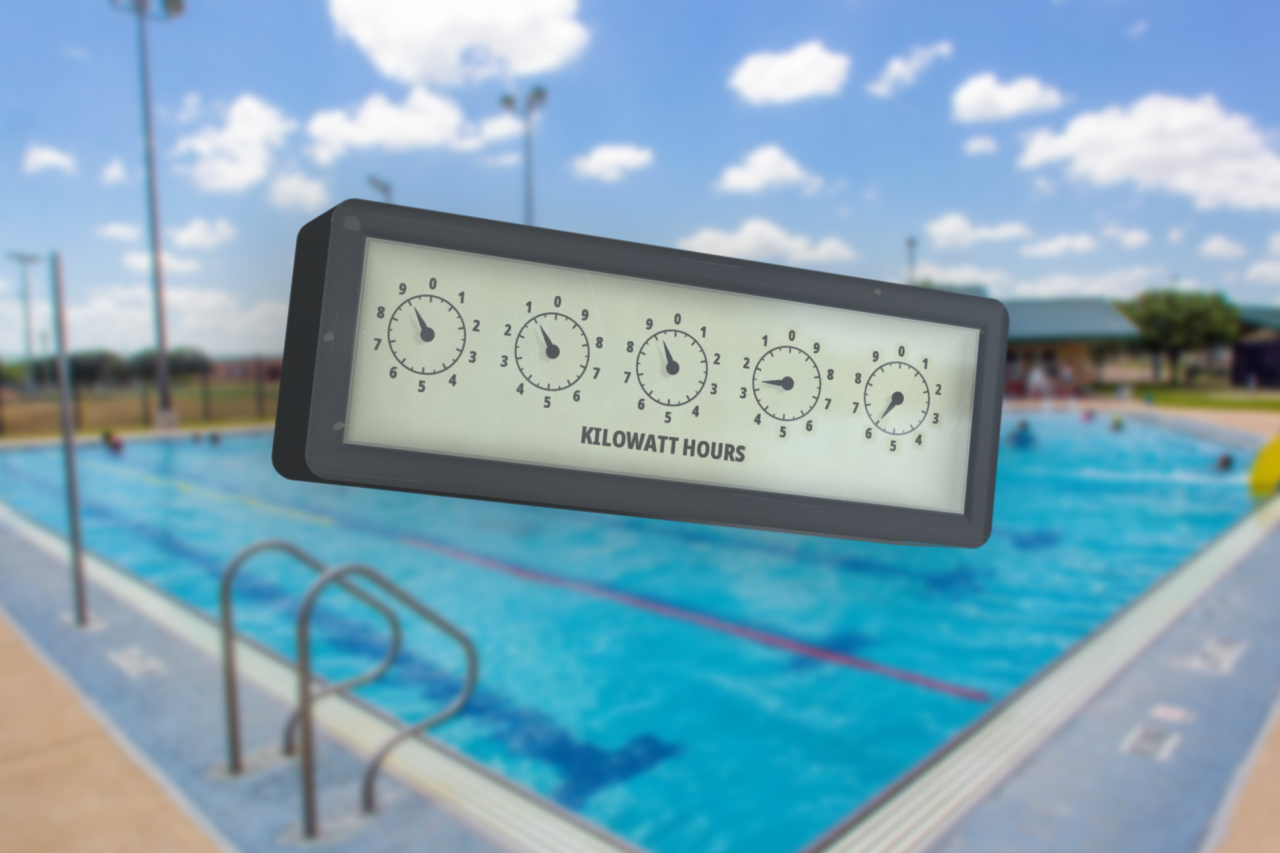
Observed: 90926kWh
